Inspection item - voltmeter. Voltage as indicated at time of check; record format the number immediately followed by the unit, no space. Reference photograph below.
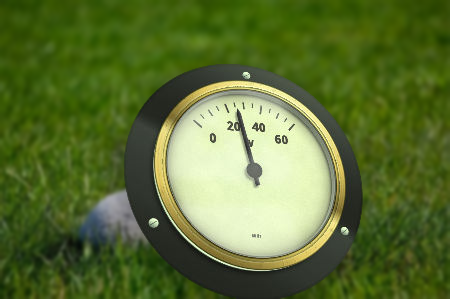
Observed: 25V
